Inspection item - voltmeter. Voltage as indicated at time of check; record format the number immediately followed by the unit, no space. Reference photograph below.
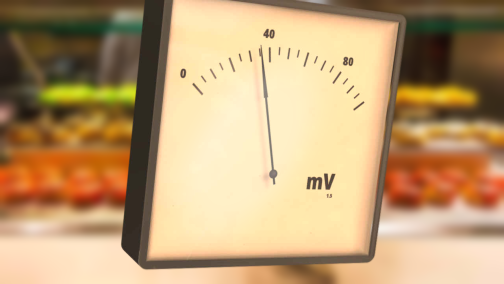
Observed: 35mV
